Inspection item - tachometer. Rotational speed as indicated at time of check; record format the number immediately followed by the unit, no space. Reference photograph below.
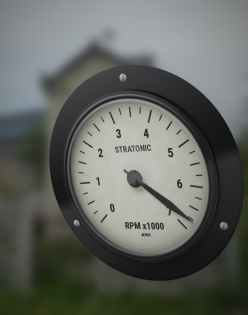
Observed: 6750rpm
